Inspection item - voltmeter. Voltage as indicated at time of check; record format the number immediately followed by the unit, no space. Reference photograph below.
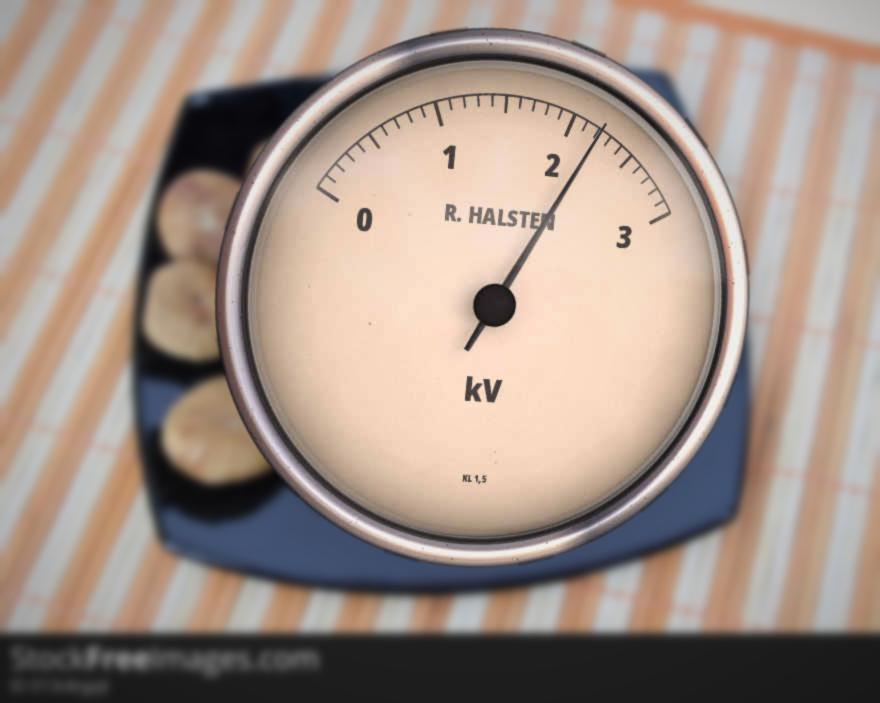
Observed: 2.2kV
